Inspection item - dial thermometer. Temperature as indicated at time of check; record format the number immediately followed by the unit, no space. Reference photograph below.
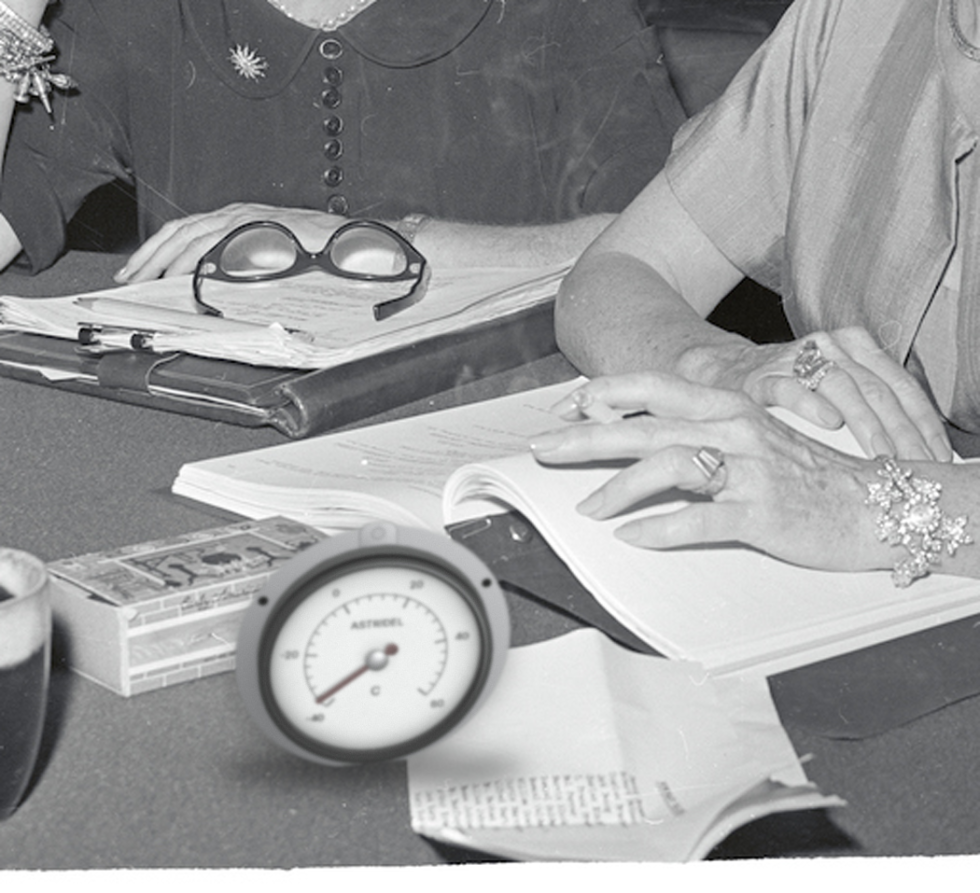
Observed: -36°C
